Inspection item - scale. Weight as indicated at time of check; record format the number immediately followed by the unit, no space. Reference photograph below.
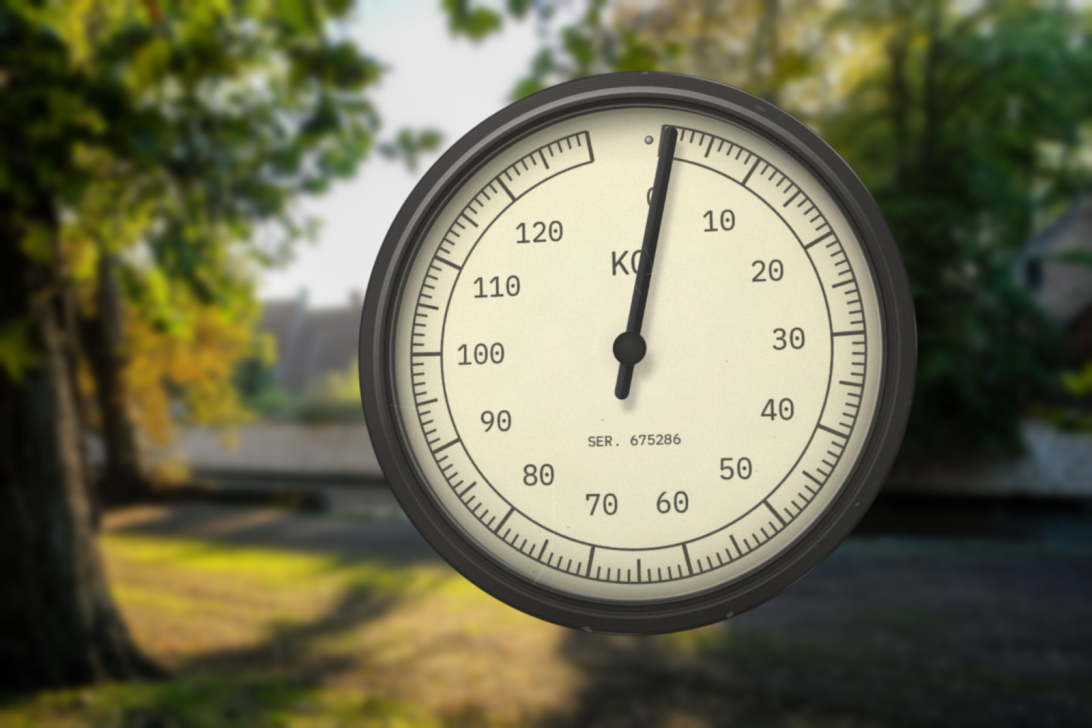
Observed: 1kg
